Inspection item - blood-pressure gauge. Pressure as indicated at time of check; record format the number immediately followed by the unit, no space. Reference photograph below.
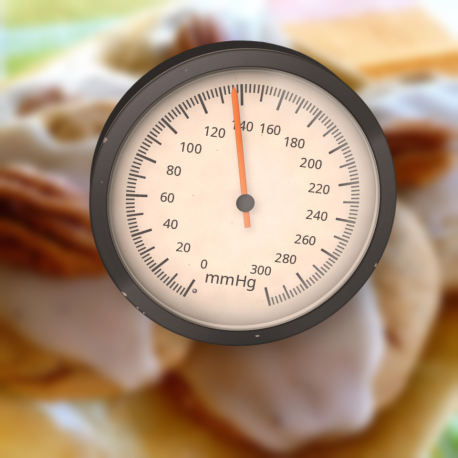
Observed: 136mmHg
